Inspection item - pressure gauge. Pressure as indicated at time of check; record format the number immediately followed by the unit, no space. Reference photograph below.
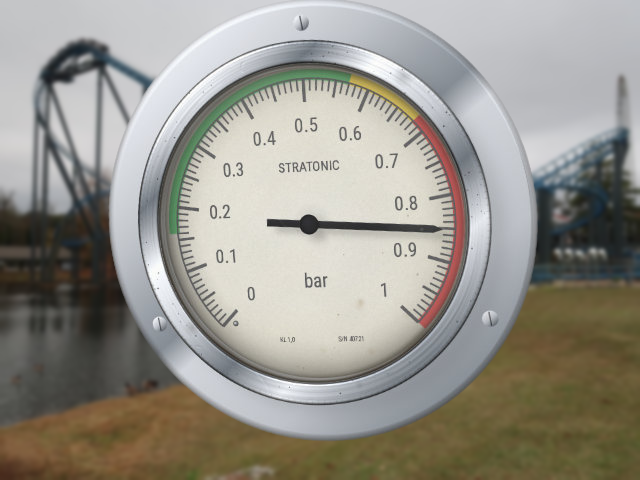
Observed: 0.85bar
